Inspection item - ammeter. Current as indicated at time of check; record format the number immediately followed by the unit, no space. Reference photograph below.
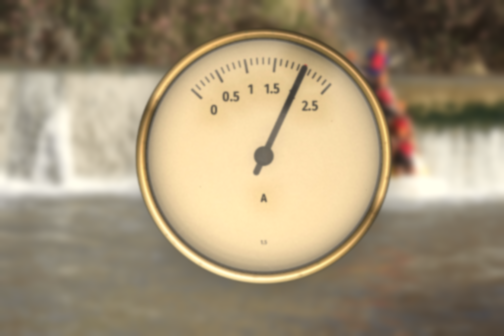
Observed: 2A
